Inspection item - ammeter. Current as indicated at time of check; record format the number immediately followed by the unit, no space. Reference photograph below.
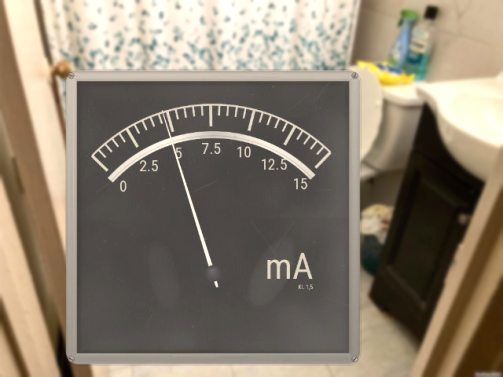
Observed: 4.75mA
